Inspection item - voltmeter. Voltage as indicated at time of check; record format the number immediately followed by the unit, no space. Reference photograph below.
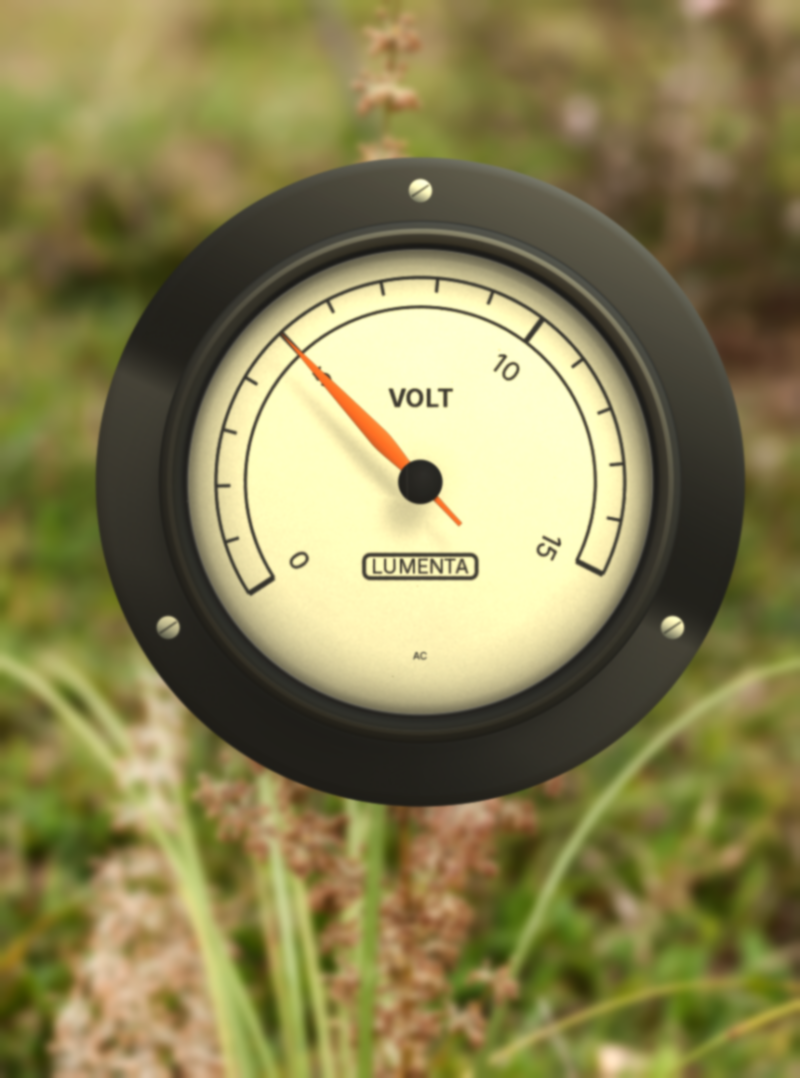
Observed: 5V
